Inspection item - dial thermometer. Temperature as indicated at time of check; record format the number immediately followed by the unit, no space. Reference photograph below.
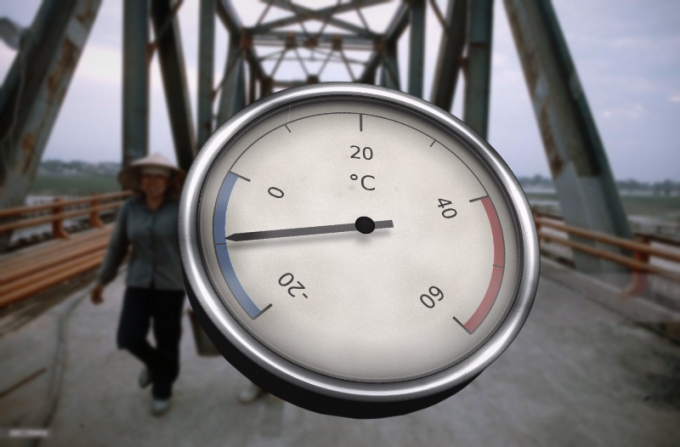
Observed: -10°C
